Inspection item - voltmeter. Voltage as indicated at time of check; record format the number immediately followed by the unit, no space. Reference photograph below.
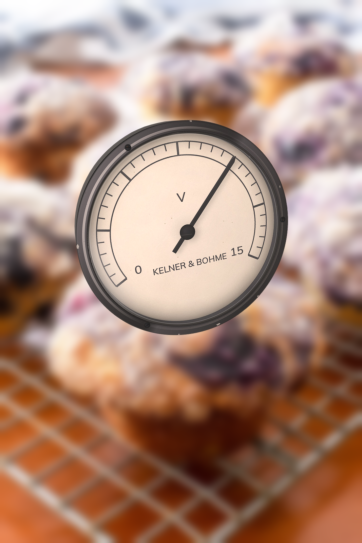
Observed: 10V
